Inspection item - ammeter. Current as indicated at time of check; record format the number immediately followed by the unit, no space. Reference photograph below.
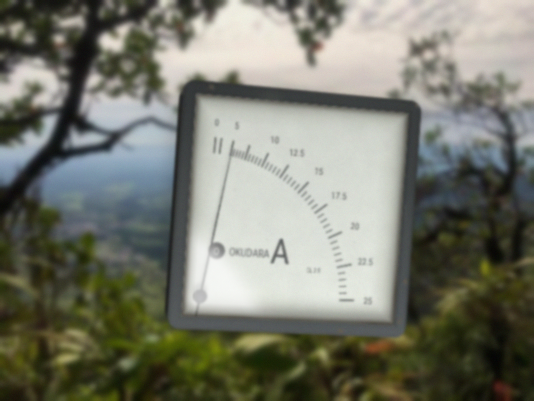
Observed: 5A
